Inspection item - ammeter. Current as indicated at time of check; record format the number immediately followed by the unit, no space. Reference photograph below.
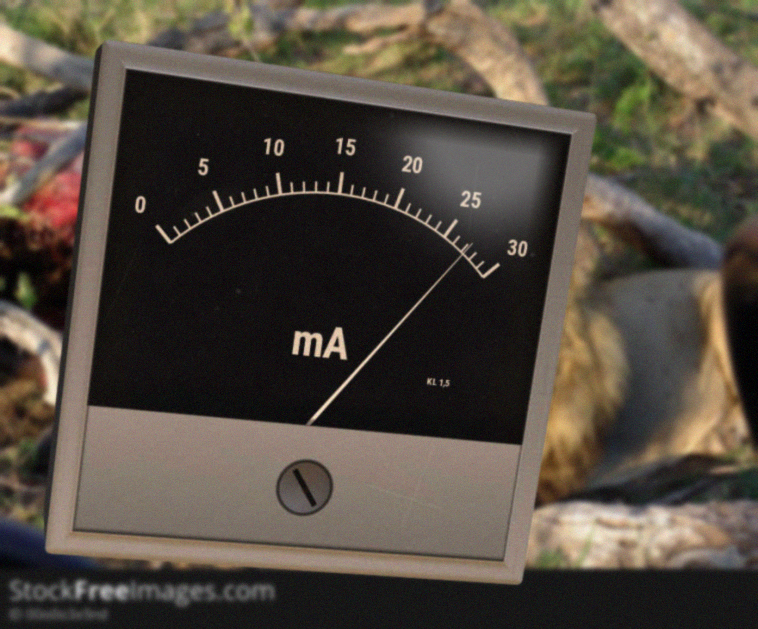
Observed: 27mA
